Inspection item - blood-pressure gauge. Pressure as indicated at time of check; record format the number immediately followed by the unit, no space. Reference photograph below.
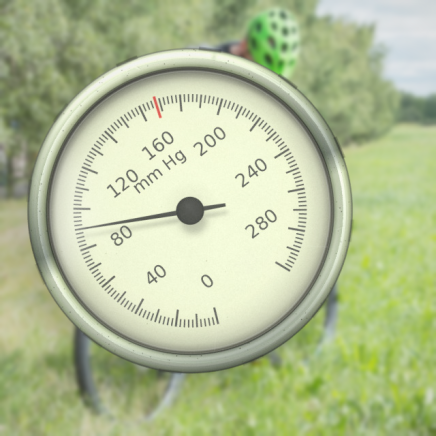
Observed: 90mmHg
